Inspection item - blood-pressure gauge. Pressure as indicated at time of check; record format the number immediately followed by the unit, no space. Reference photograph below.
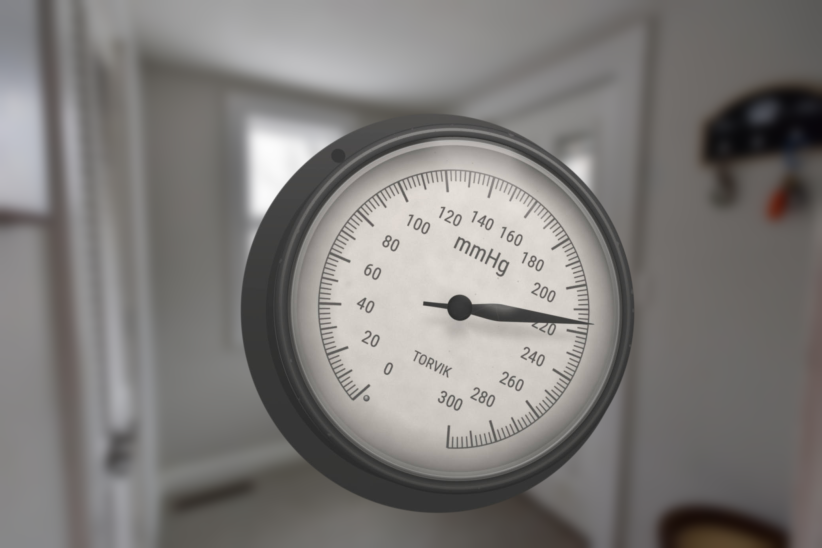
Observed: 216mmHg
